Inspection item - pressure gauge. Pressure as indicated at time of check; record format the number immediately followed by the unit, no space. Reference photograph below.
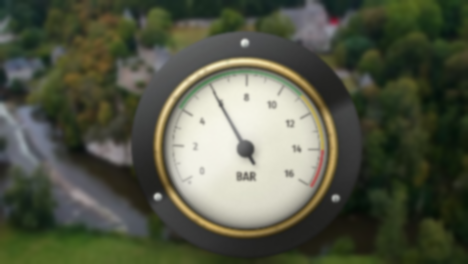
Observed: 6bar
